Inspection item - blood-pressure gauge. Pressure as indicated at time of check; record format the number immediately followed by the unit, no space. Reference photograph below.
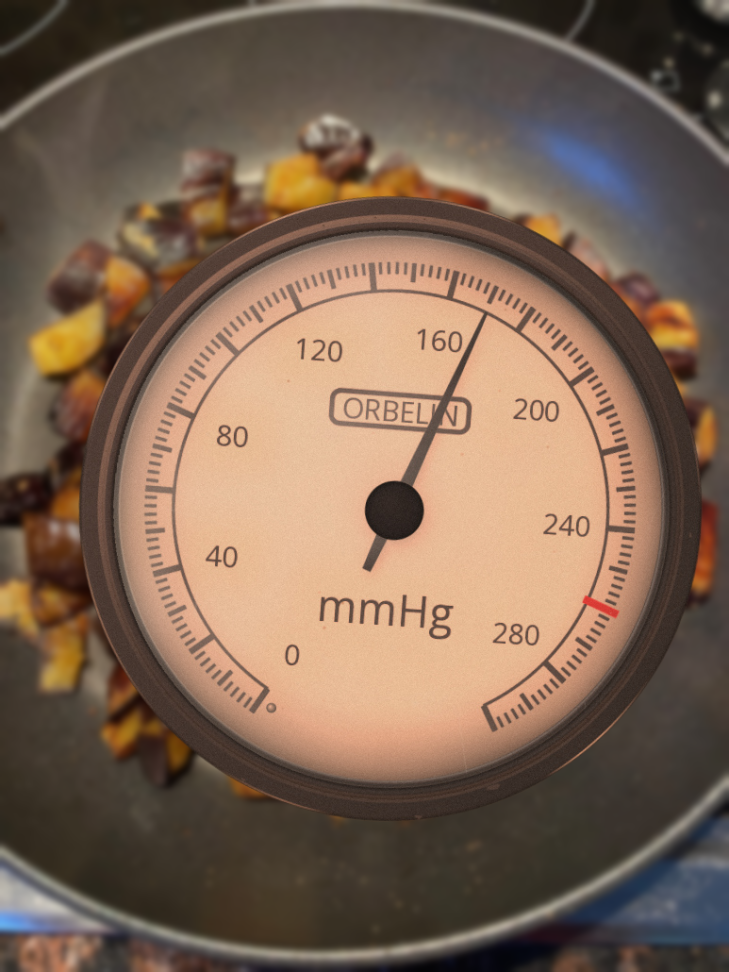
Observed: 170mmHg
